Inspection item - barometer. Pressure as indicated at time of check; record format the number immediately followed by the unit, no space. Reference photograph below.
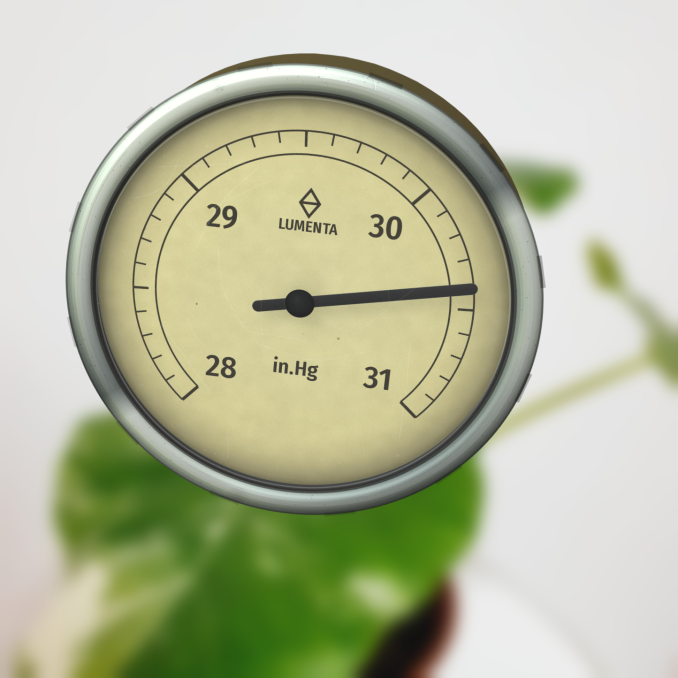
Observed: 30.4inHg
